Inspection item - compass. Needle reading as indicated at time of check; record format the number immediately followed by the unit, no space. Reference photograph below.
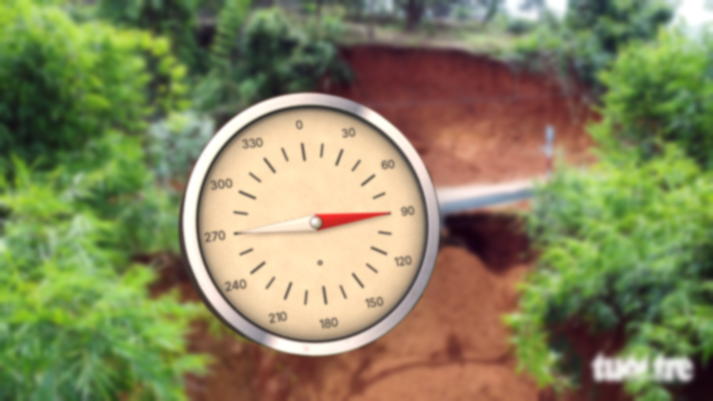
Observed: 90°
